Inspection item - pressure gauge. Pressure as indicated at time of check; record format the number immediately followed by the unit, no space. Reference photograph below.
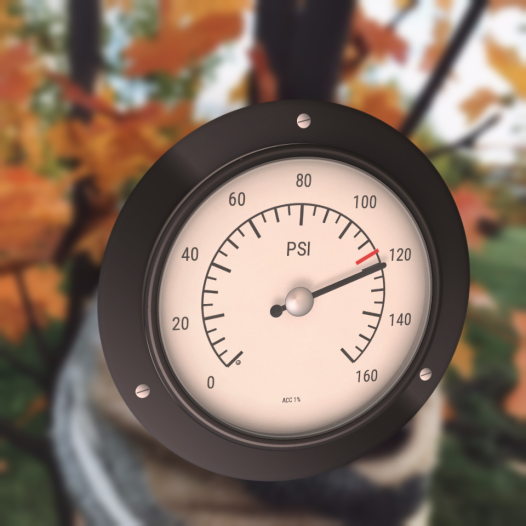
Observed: 120psi
